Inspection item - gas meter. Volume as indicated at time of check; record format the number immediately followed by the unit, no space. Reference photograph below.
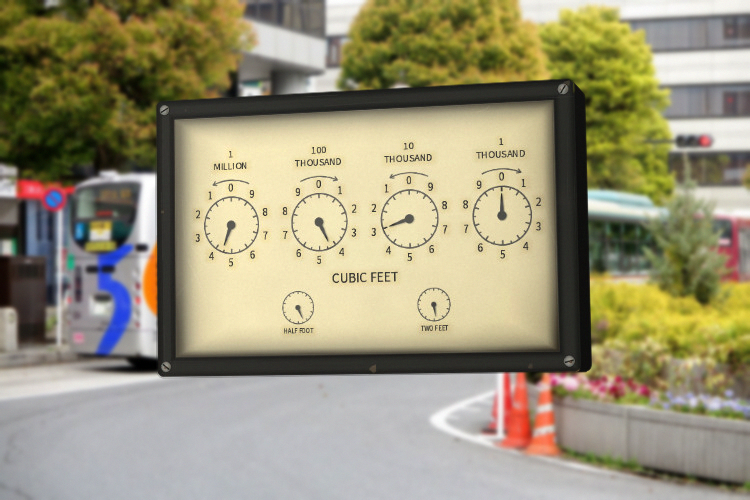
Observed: 443000ft³
